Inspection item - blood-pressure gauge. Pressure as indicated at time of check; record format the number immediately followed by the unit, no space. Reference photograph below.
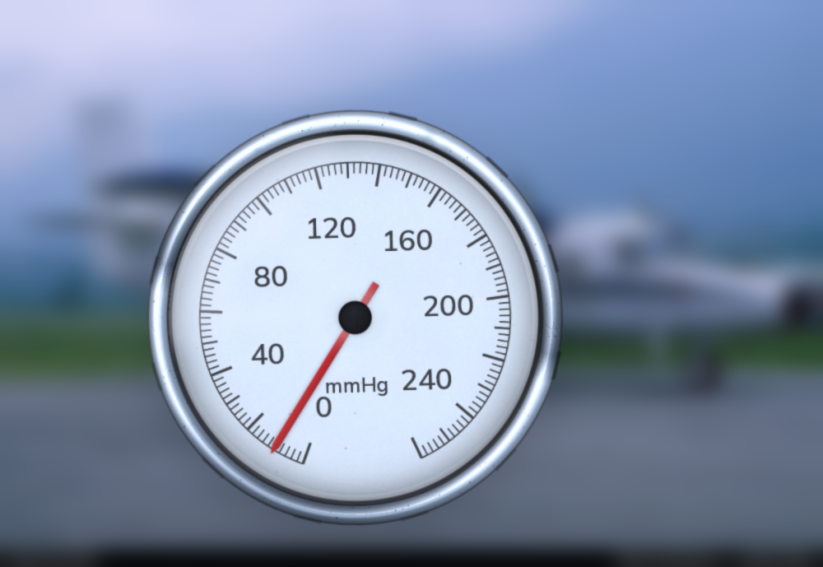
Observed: 10mmHg
